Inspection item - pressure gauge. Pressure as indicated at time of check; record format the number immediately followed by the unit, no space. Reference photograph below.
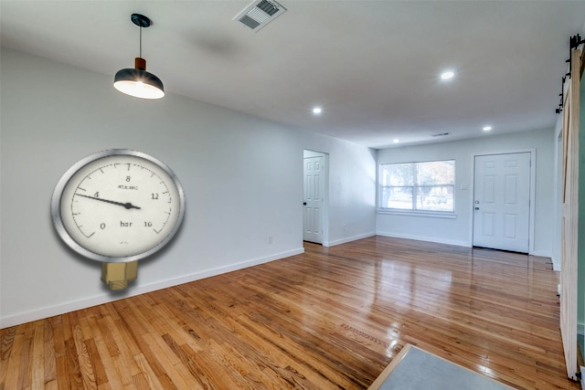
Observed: 3.5bar
